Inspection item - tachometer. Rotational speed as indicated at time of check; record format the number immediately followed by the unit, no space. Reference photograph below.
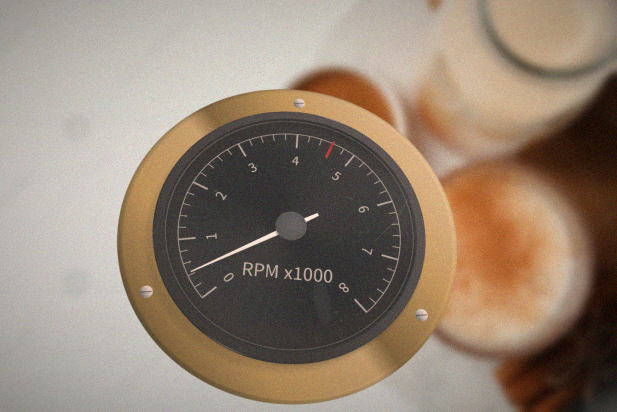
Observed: 400rpm
